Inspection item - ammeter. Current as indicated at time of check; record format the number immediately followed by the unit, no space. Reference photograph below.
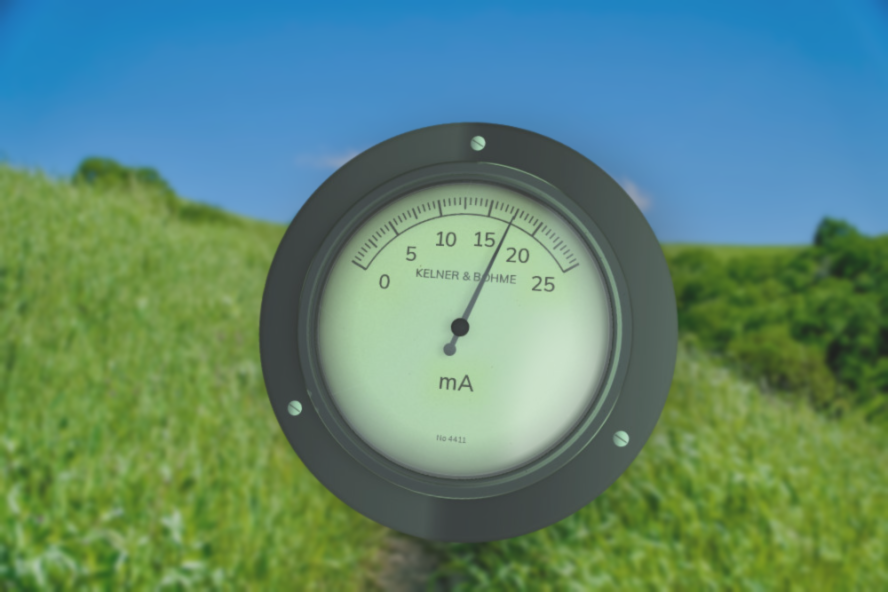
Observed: 17.5mA
